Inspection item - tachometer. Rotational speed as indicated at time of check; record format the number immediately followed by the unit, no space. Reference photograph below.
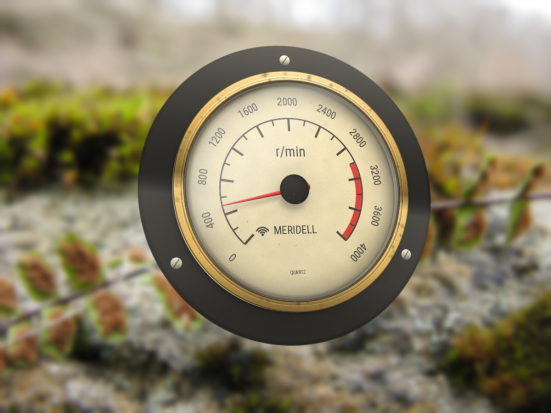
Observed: 500rpm
